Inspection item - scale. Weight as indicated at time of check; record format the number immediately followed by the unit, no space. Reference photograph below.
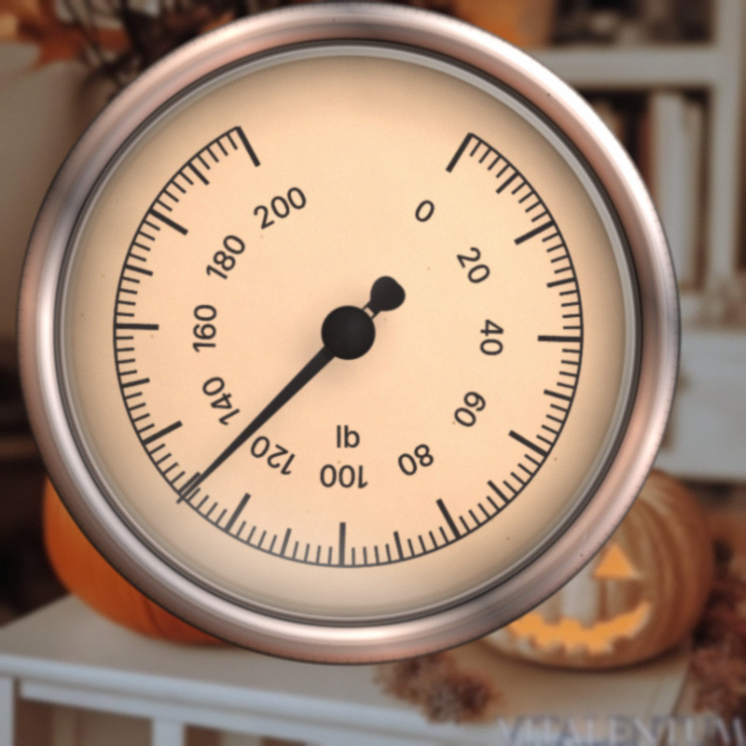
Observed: 129lb
